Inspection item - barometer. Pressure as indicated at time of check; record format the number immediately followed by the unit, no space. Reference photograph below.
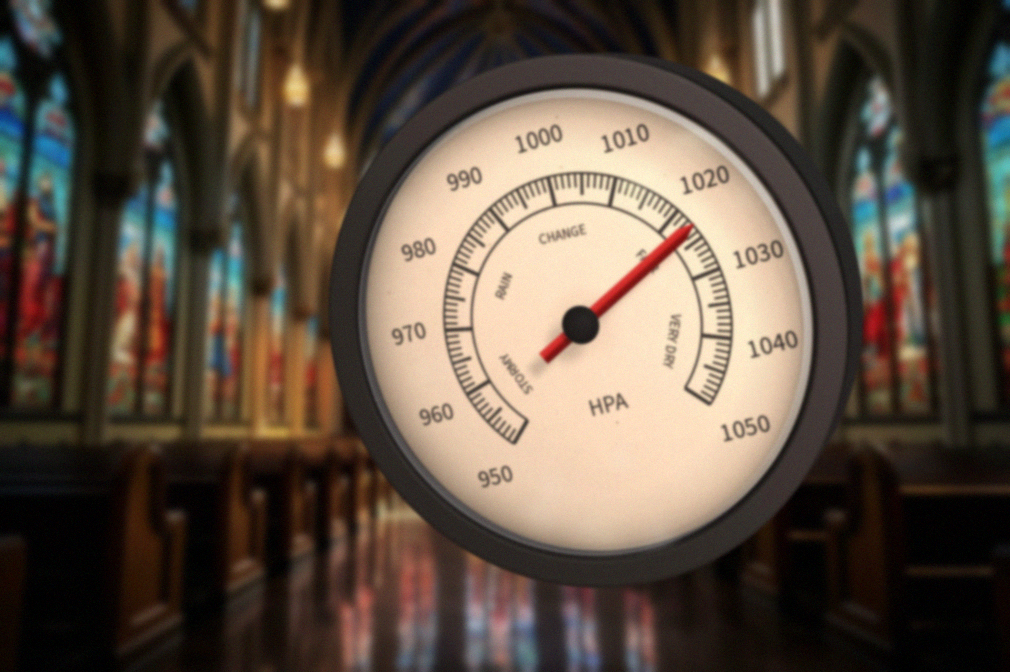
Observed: 1023hPa
